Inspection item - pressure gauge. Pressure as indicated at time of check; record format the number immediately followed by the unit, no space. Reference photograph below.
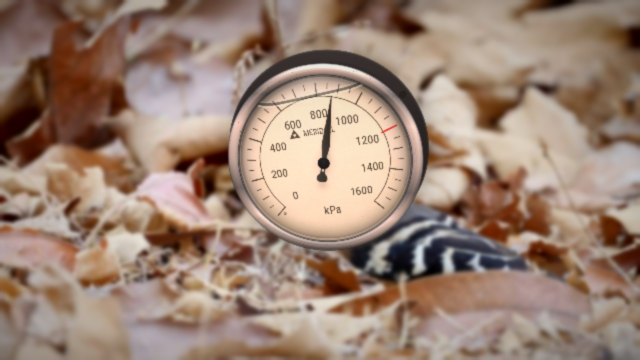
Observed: 875kPa
